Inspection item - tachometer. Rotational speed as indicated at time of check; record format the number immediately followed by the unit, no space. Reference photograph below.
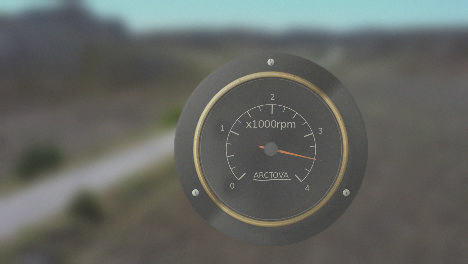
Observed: 3500rpm
